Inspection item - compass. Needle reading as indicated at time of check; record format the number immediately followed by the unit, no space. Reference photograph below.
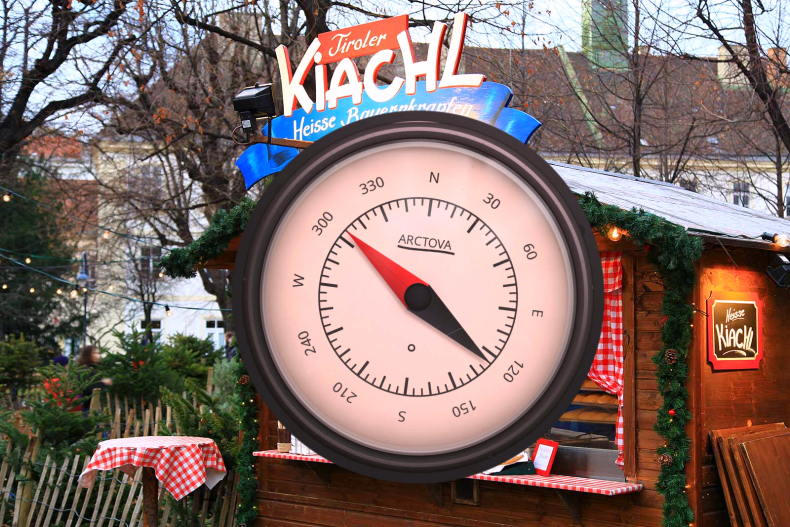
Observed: 305°
